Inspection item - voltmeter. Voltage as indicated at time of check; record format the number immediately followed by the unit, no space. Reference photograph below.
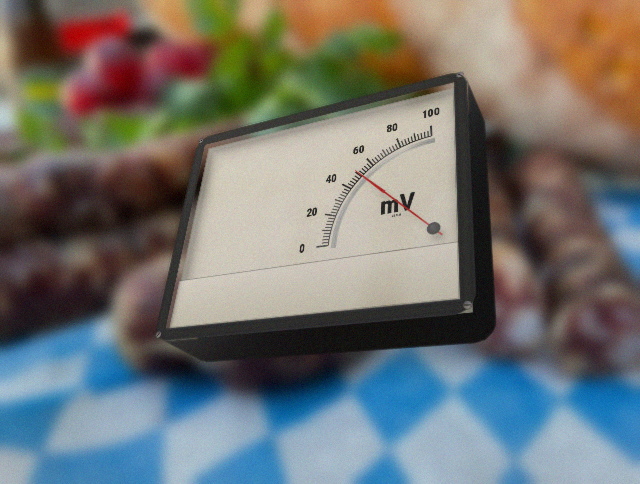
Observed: 50mV
